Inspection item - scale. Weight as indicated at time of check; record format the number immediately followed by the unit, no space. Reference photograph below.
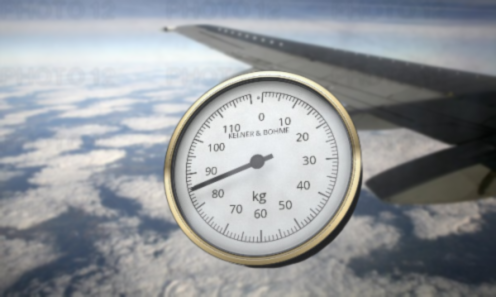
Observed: 85kg
